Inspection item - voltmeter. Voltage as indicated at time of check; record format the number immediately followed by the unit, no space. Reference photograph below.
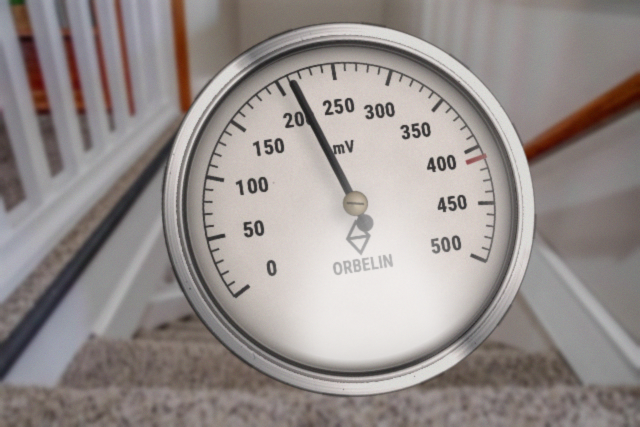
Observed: 210mV
